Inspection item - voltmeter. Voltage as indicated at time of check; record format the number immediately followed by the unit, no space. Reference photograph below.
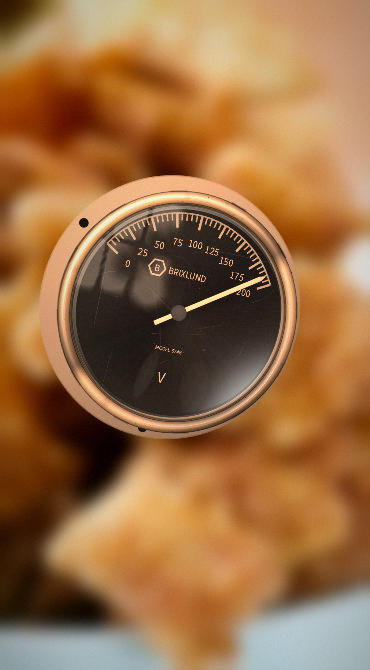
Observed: 190V
